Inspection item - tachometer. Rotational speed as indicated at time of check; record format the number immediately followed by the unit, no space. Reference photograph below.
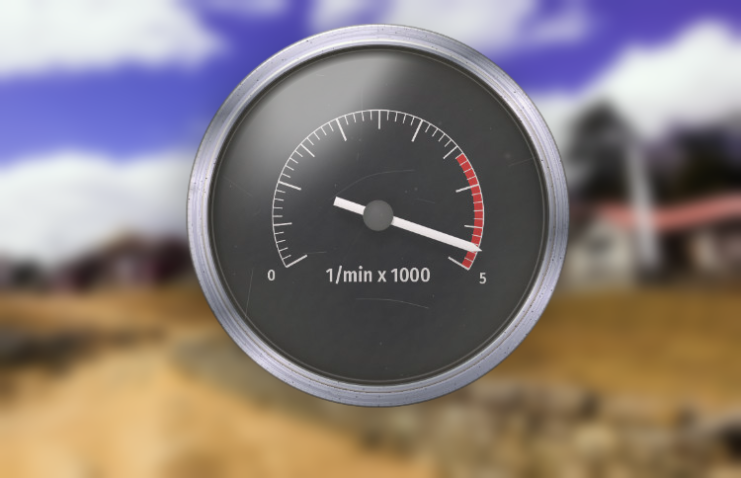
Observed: 4750rpm
